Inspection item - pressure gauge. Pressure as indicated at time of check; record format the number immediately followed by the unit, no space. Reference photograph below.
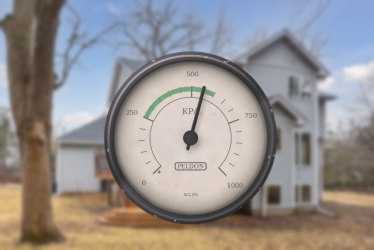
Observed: 550kPa
